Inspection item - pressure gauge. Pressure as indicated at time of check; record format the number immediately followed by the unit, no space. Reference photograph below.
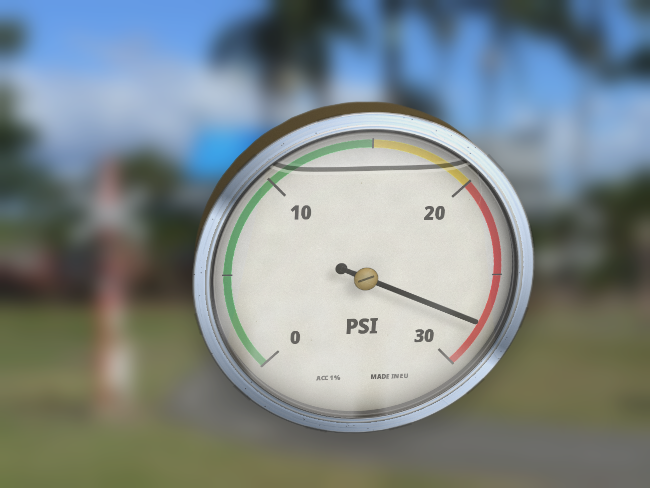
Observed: 27.5psi
